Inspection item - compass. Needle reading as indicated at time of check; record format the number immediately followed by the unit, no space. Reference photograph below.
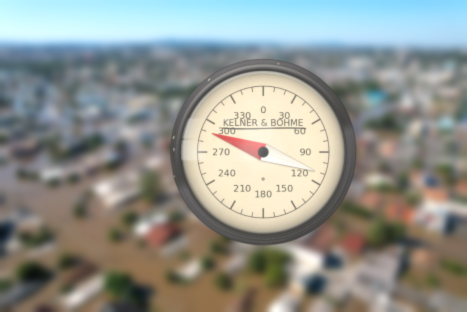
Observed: 290°
